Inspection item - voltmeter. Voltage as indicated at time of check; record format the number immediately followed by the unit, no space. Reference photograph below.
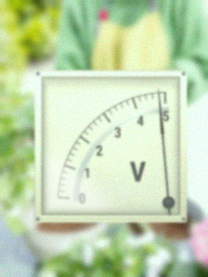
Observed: 4.8V
